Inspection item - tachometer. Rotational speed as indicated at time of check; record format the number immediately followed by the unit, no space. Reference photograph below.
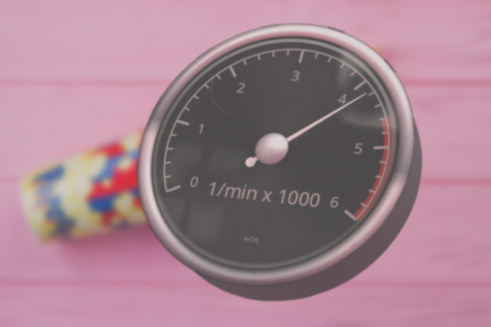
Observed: 4200rpm
